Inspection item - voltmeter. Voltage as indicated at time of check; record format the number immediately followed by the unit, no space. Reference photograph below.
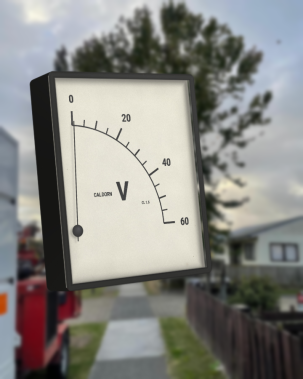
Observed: 0V
